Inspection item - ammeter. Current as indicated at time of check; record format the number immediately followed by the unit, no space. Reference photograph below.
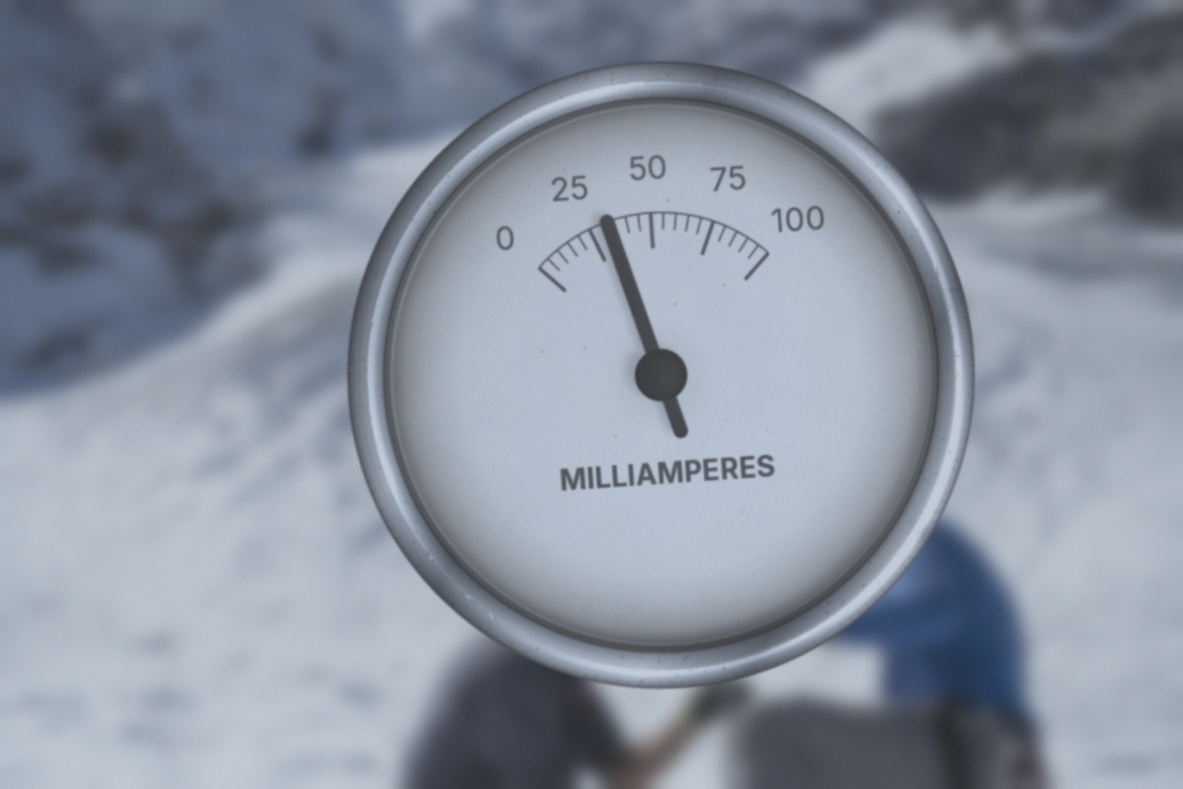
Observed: 32.5mA
